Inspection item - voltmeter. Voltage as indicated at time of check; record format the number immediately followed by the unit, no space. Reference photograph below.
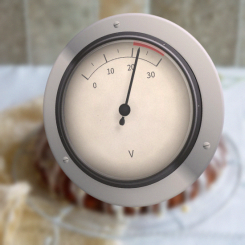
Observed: 22.5V
